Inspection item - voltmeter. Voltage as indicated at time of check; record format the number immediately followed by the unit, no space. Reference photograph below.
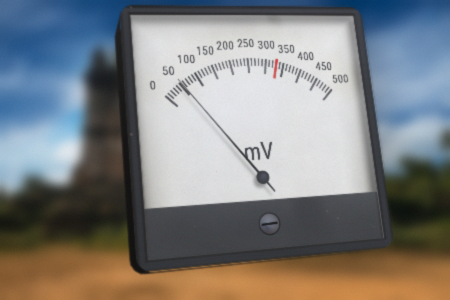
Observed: 50mV
